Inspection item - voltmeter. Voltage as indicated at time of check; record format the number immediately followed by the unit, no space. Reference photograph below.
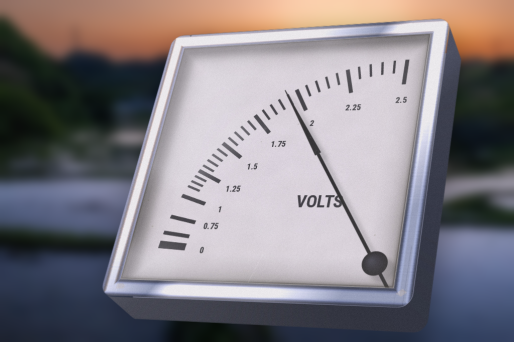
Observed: 1.95V
